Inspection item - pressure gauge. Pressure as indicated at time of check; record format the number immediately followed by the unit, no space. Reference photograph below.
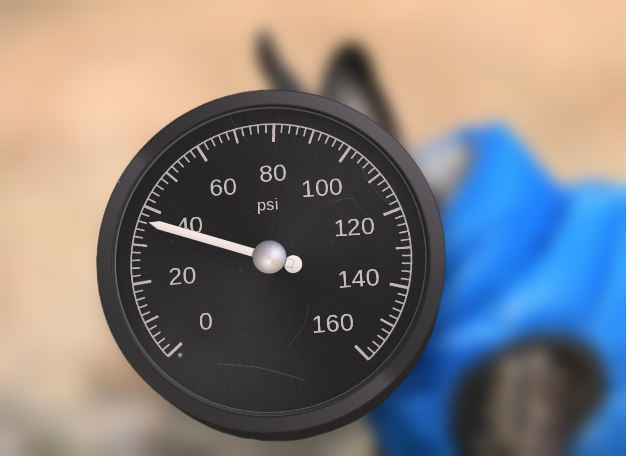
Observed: 36psi
